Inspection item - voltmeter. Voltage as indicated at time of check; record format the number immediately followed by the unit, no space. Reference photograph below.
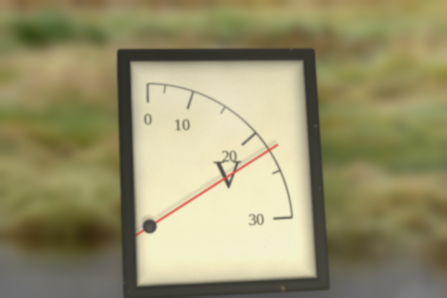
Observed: 22.5V
